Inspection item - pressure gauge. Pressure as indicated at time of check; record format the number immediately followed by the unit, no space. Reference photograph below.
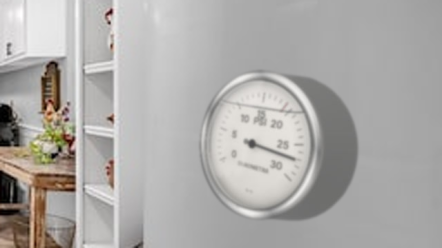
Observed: 27psi
